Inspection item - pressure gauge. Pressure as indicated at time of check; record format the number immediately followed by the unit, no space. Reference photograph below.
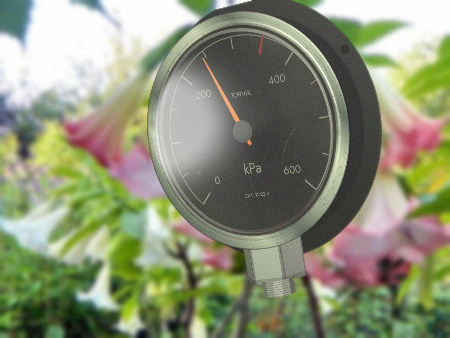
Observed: 250kPa
